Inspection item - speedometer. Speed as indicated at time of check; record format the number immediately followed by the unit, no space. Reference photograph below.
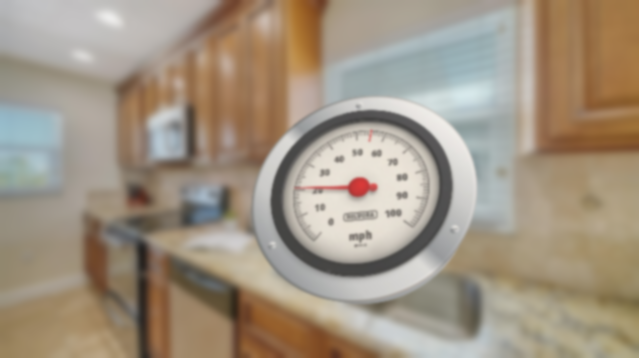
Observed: 20mph
